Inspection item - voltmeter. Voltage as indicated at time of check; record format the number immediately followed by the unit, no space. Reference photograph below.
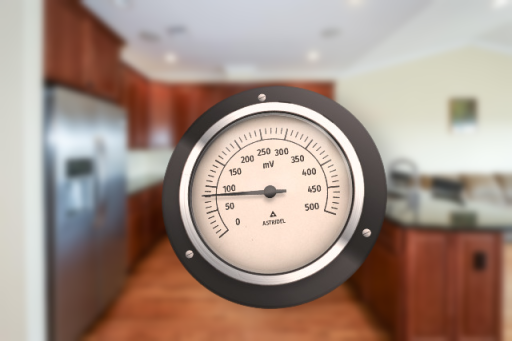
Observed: 80mV
